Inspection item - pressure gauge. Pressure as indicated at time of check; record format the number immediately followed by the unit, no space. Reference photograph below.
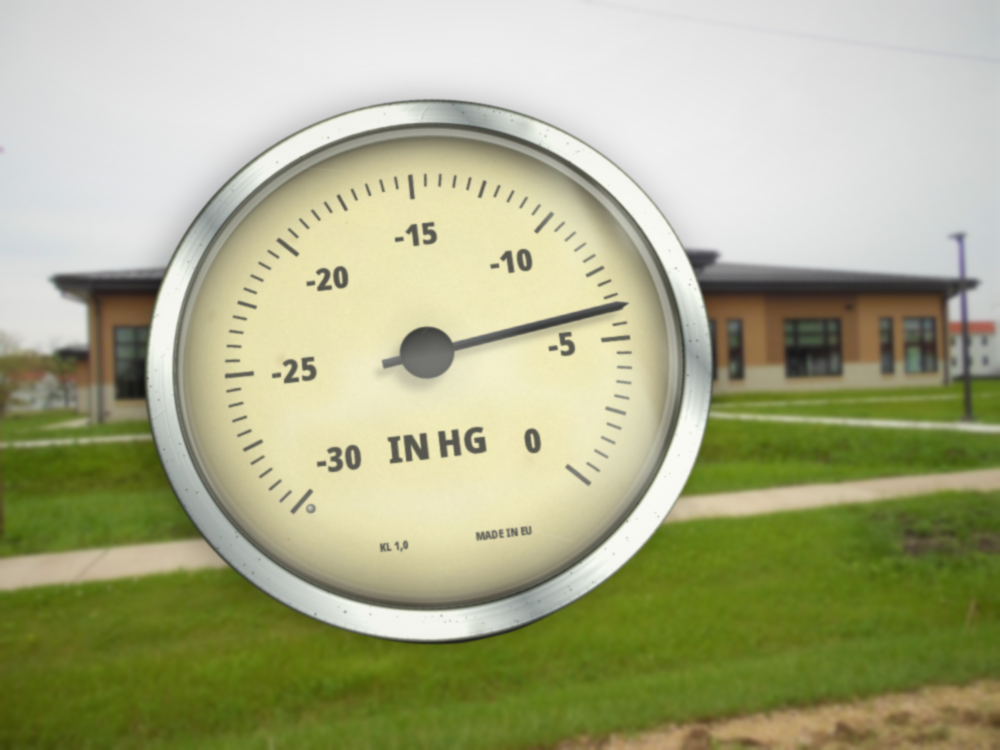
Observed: -6inHg
